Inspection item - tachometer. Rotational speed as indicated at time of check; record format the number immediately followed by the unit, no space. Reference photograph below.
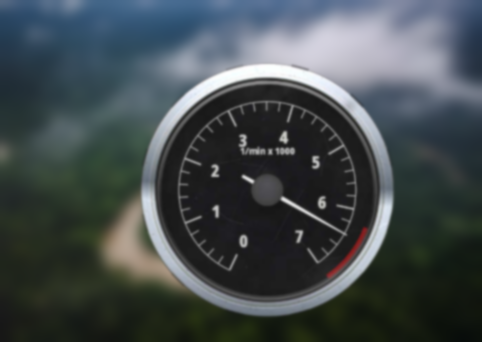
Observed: 6400rpm
